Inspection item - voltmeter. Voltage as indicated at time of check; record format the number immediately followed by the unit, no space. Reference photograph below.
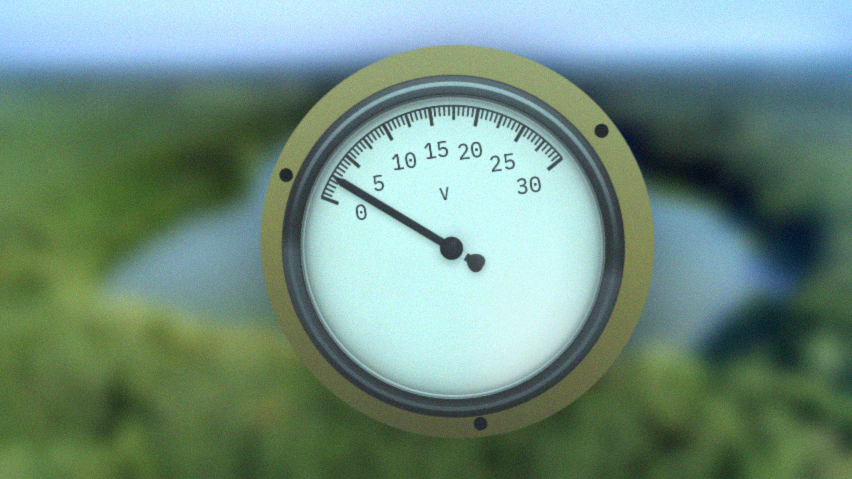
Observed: 2.5V
